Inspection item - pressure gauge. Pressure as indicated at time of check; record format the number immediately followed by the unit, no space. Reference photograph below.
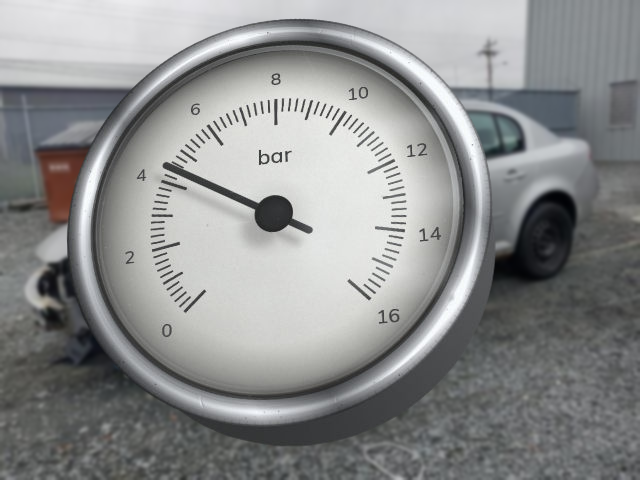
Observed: 4.4bar
